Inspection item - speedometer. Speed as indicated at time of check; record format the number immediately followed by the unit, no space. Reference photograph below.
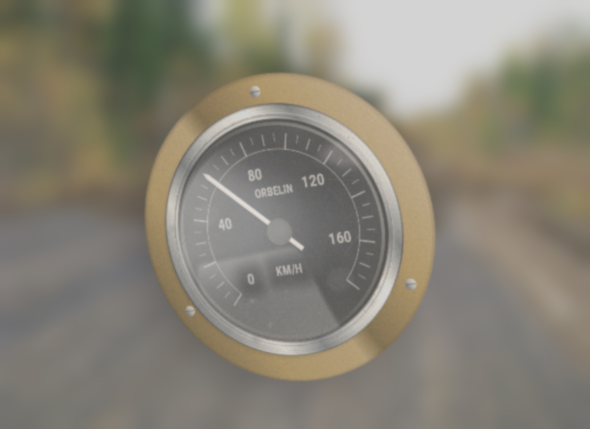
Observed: 60km/h
